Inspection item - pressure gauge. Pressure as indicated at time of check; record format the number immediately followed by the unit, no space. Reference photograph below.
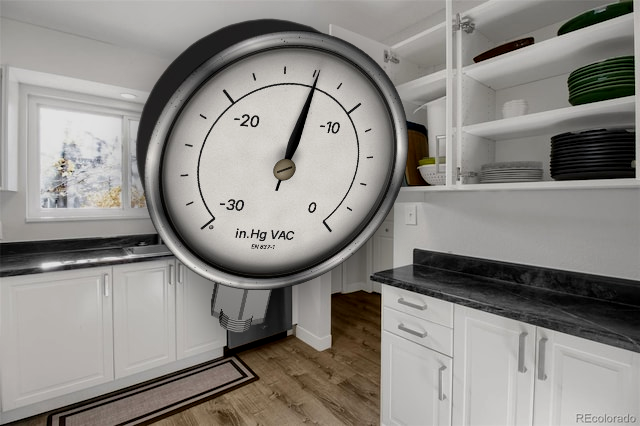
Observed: -14inHg
